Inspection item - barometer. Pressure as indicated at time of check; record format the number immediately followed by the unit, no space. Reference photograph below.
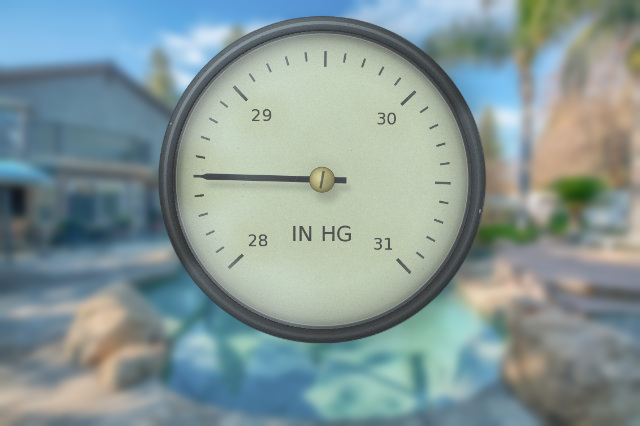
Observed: 28.5inHg
